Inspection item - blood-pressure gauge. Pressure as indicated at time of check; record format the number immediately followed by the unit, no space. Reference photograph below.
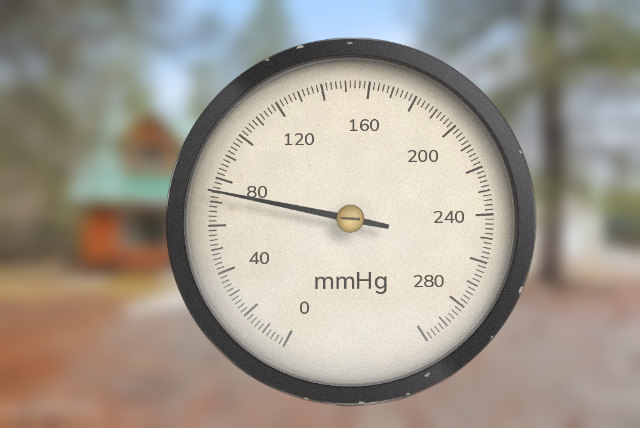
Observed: 74mmHg
